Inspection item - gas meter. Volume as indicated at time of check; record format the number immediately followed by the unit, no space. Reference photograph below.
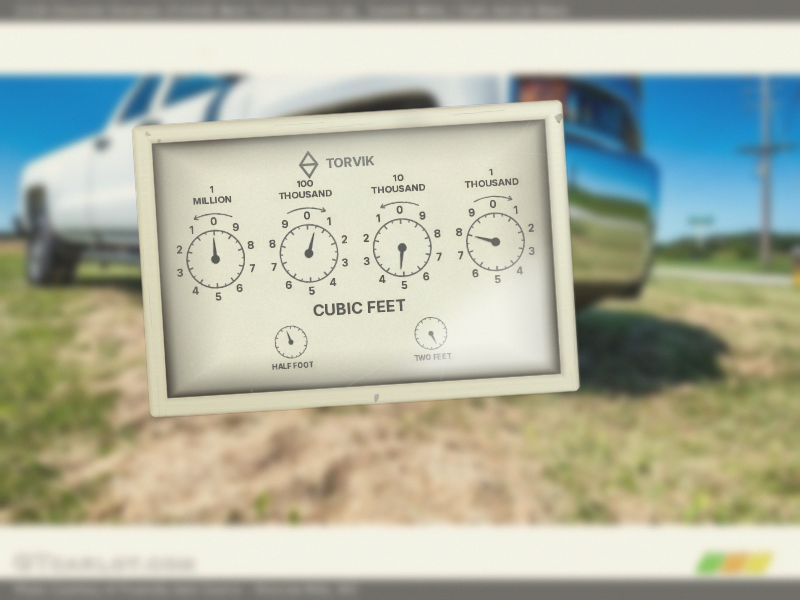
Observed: 4800ft³
